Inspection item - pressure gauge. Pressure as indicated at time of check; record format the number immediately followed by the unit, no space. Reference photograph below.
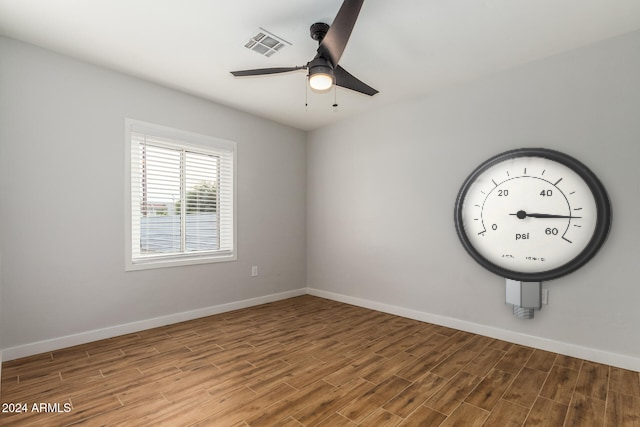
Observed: 52.5psi
